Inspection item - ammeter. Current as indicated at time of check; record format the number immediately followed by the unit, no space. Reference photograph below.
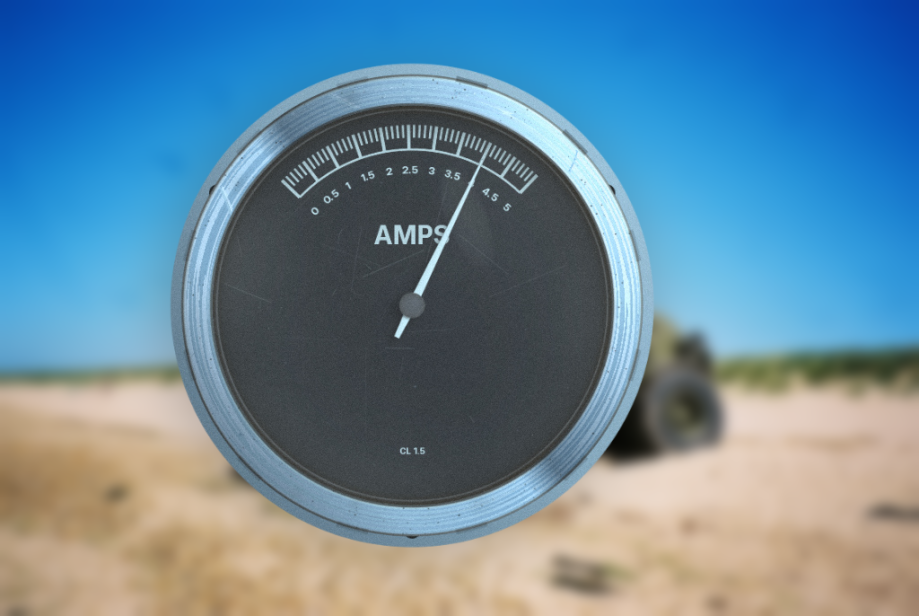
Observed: 4A
